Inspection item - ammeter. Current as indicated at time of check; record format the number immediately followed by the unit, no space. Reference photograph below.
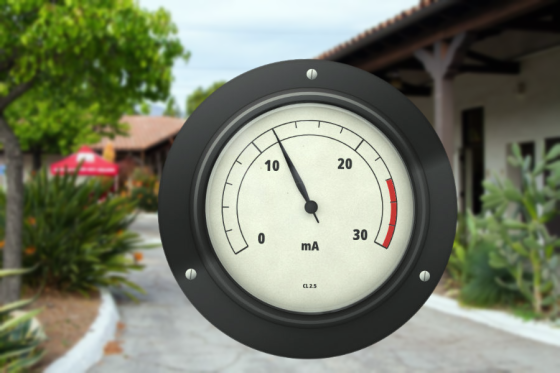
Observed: 12mA
